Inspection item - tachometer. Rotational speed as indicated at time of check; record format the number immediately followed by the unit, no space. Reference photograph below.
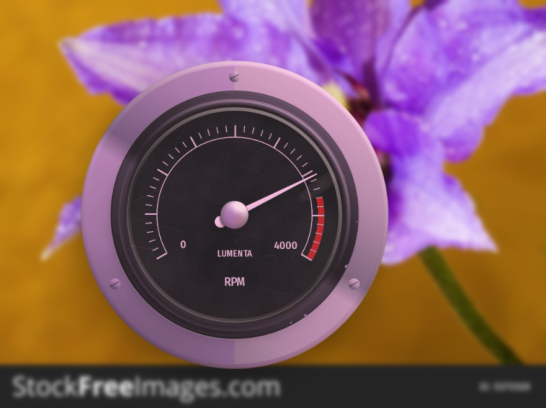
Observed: 3050rpm
